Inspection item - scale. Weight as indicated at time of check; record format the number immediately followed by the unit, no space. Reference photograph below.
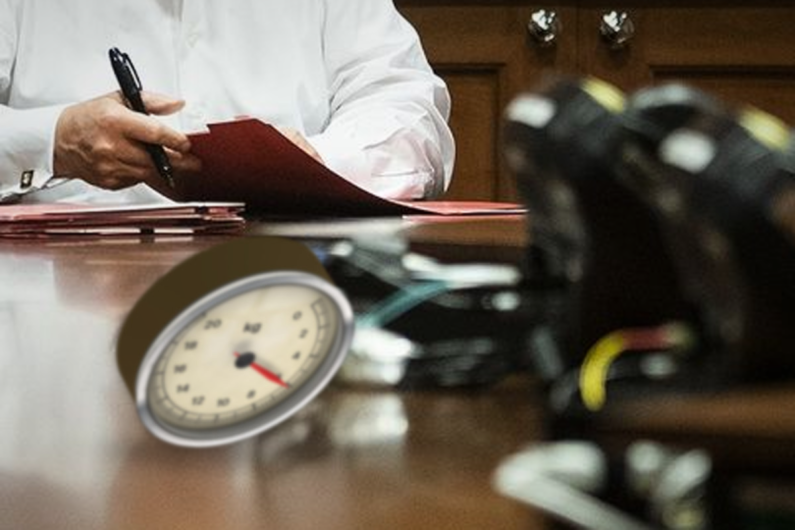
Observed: 6kg
